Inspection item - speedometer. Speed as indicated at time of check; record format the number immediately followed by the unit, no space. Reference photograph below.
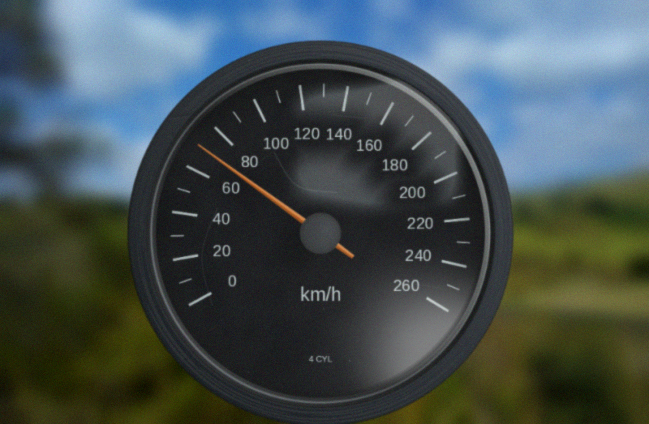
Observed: 70km/h
